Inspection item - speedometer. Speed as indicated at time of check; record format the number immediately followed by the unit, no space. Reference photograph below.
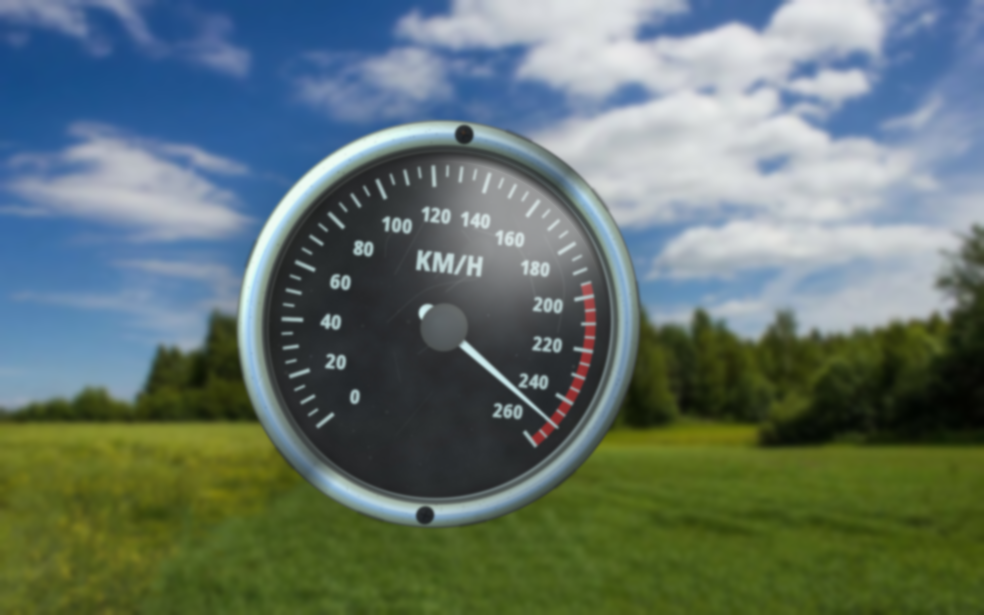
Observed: 250km/h
